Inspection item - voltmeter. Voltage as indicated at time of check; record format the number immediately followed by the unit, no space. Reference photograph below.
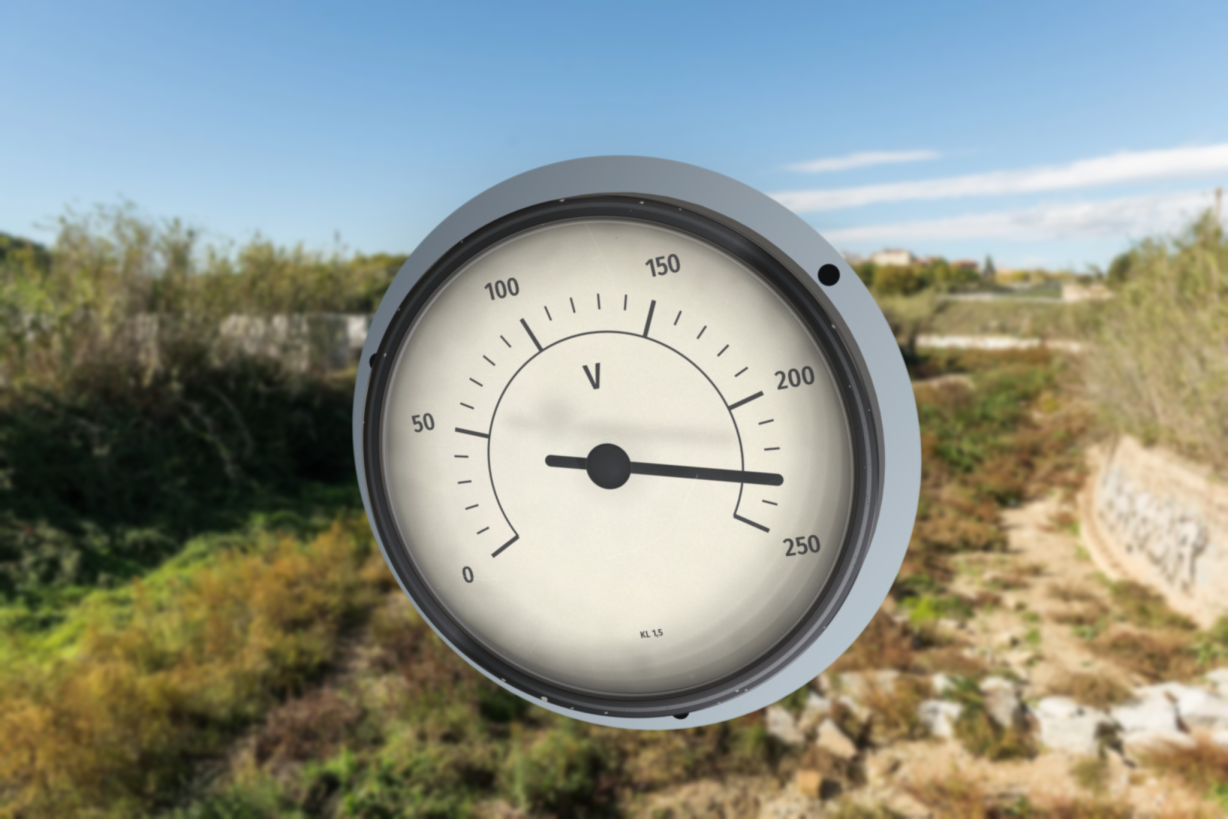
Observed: 230V
